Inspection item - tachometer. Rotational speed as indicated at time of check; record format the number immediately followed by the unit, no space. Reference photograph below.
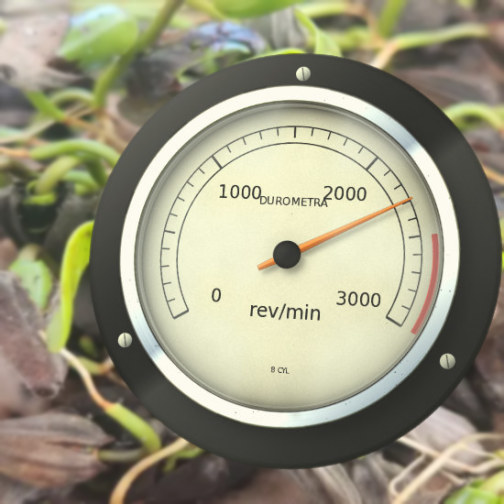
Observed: 2300rpm
